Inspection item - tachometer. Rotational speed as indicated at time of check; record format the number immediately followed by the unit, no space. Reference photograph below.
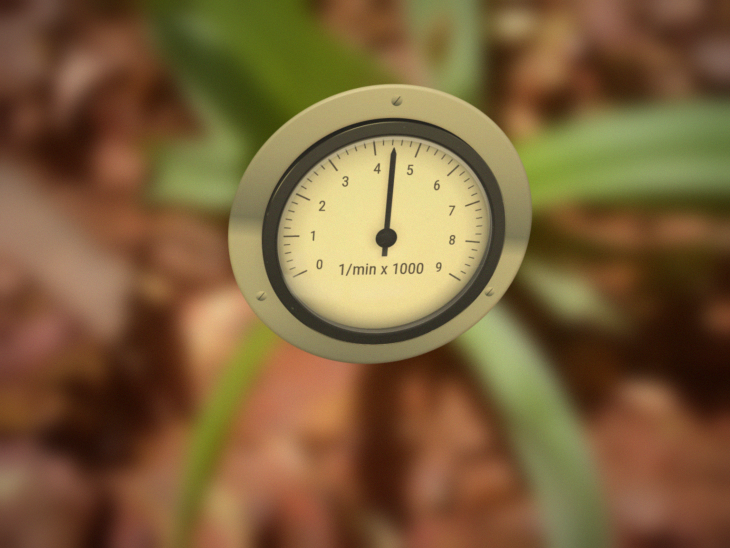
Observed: 4400rpm
